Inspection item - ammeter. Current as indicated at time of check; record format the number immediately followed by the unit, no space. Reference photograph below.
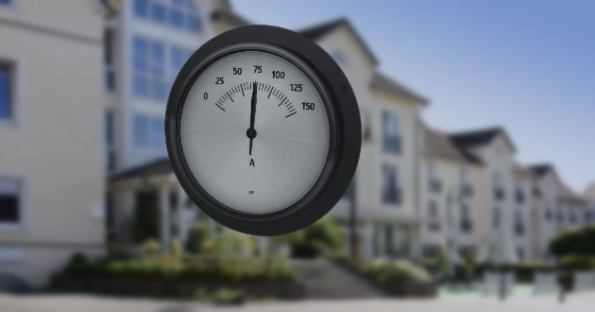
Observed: 75A
